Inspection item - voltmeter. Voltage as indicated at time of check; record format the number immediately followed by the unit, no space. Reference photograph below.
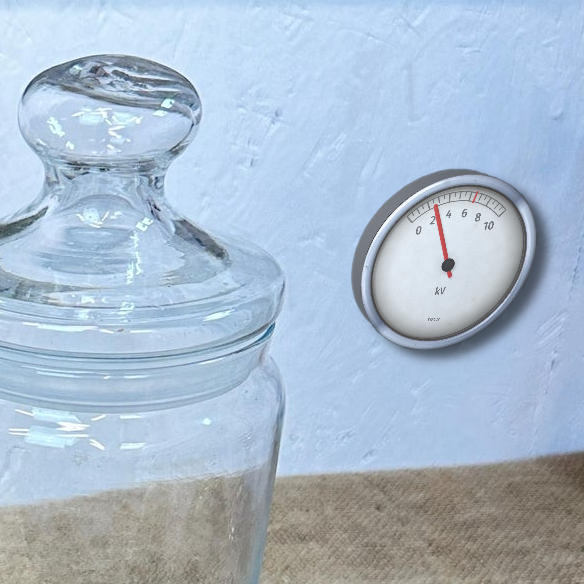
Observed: 2.5kV
